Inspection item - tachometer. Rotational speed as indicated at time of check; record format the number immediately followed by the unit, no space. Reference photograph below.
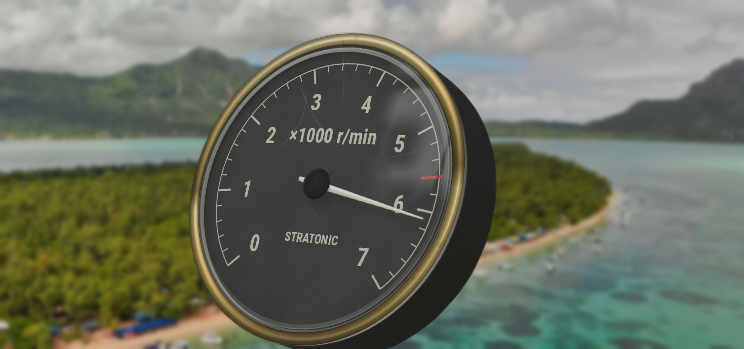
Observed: 6100rpm
